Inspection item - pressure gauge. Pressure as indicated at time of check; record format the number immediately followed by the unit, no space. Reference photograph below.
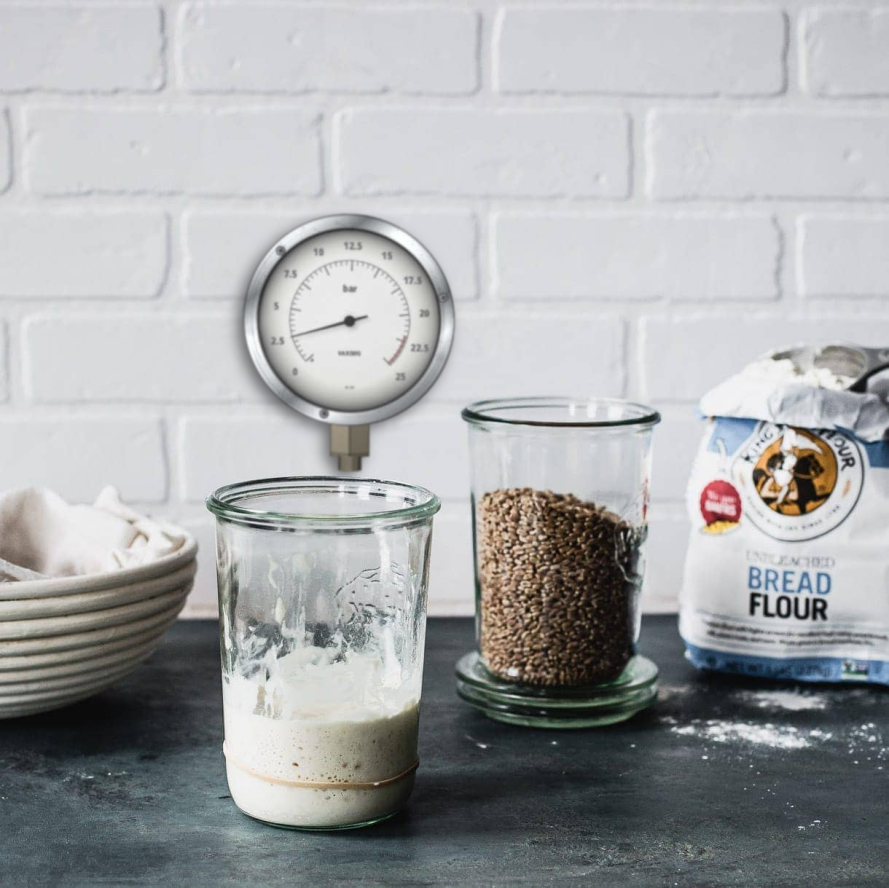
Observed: 2.5bar
